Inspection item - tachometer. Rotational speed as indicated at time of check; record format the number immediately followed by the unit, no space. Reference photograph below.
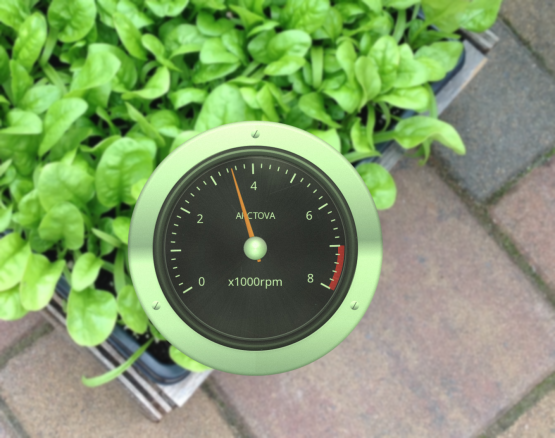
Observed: 3500rpm
